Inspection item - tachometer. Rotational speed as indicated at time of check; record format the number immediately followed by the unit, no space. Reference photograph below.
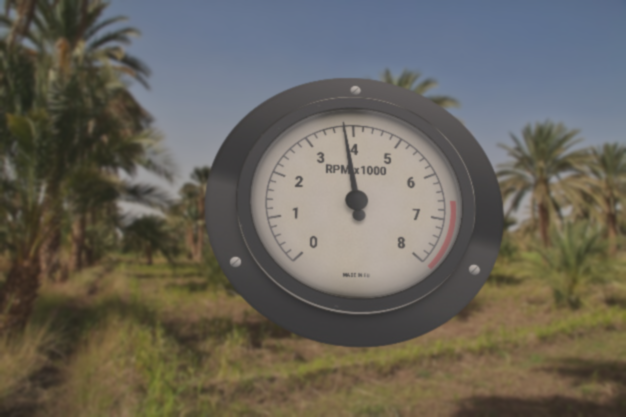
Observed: 3800rpm
